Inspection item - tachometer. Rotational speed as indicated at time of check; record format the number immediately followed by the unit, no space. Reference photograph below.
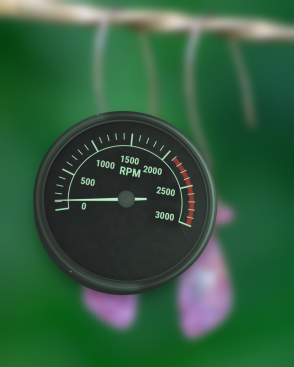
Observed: 100rpm
